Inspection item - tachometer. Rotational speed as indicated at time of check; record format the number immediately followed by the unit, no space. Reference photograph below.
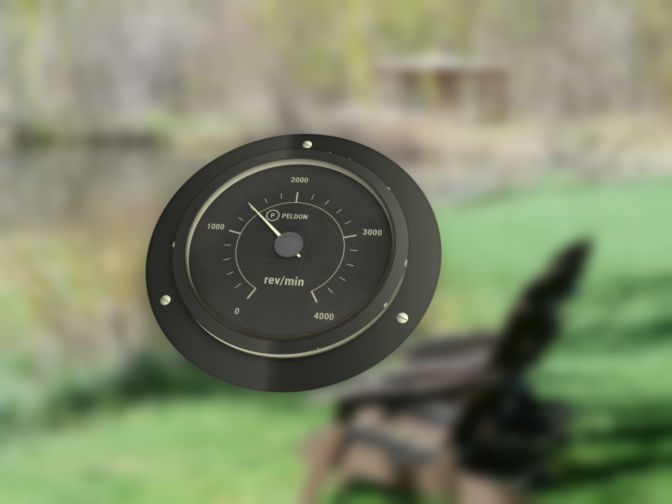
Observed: 1400rpm
